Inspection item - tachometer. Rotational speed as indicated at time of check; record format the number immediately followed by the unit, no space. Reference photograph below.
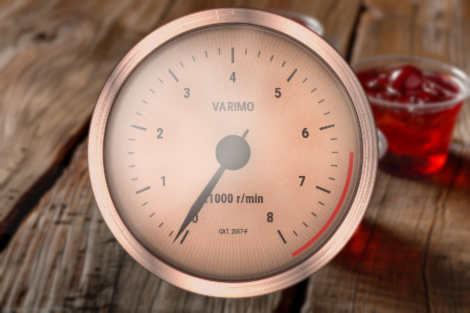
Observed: 100rpm
